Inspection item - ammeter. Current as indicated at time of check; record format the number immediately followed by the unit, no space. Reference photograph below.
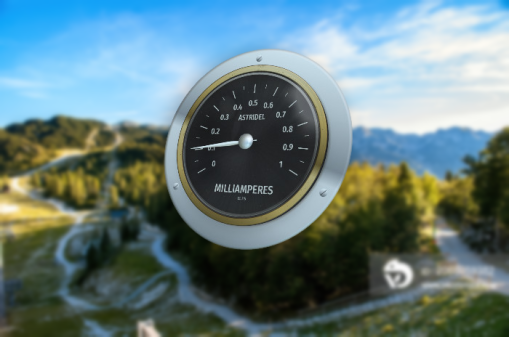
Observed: 0.1mA
